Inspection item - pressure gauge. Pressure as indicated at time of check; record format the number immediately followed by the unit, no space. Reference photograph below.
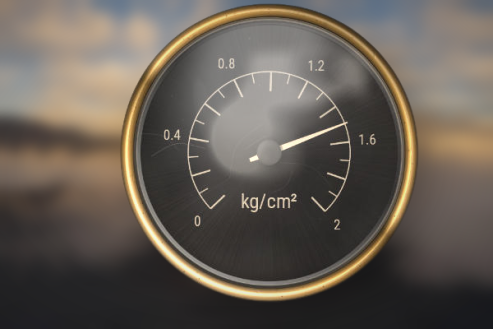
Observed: 1.5kg/cm²
